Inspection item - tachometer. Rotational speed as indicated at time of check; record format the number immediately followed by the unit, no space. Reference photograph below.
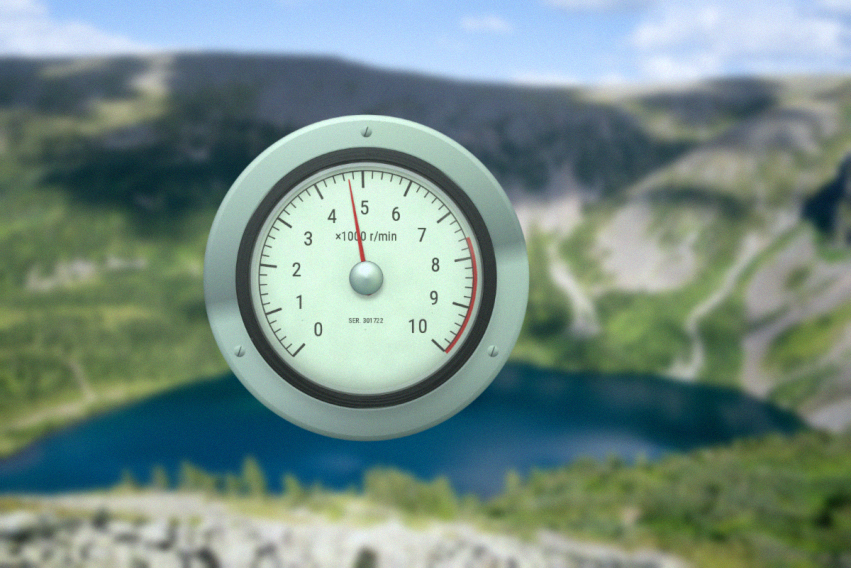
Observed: 4700rpm
